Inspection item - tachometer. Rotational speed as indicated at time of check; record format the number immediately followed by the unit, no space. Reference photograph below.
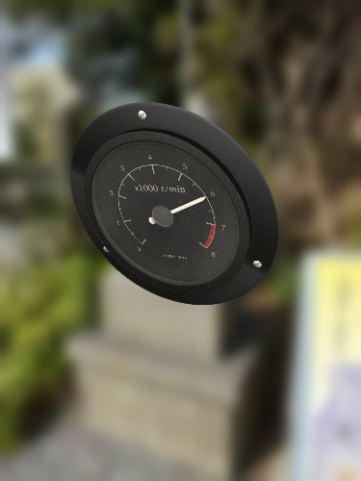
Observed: 6000rpm
